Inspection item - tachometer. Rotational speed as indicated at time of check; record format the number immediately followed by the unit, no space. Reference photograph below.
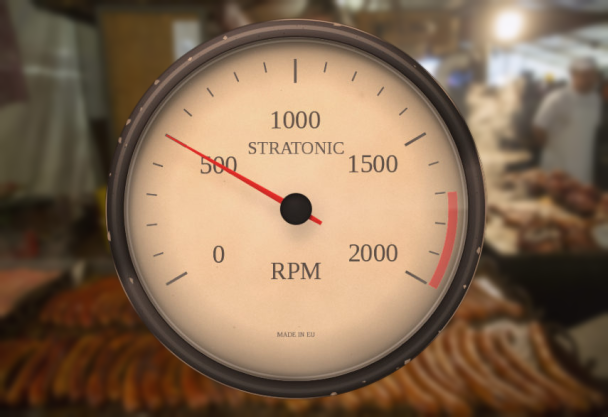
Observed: 500rpm
